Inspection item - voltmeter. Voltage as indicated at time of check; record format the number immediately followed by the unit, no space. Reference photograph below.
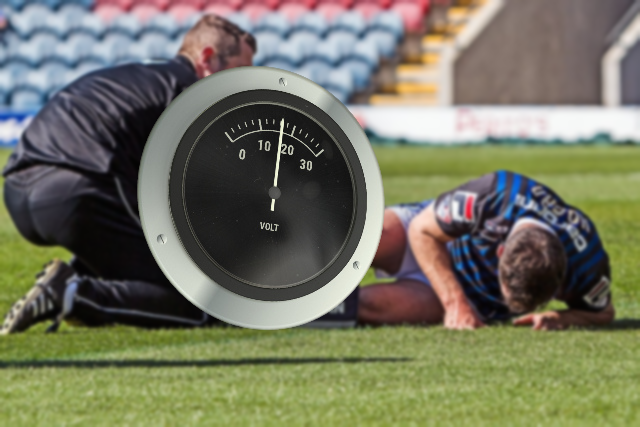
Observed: 16V
